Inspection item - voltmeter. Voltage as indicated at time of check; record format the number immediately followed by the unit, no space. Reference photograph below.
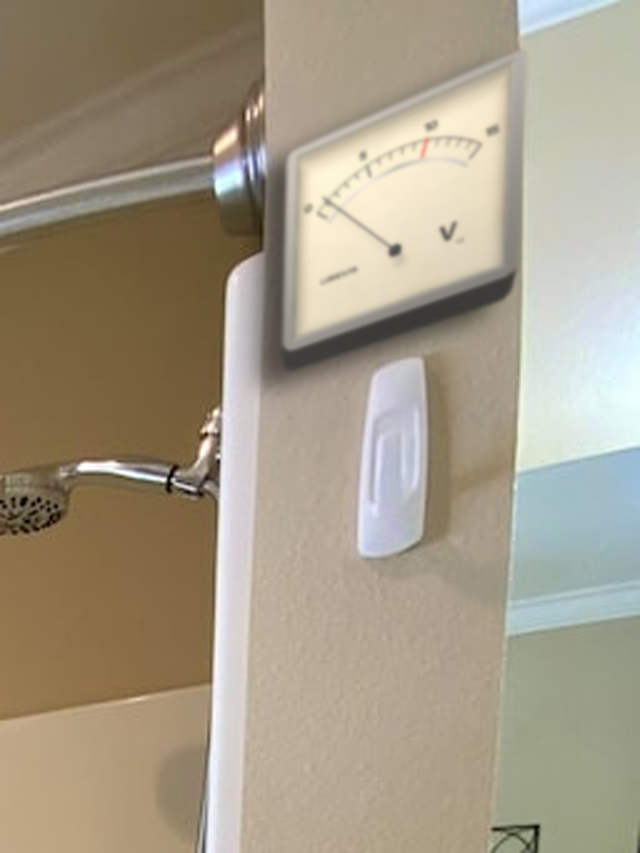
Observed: 1V
